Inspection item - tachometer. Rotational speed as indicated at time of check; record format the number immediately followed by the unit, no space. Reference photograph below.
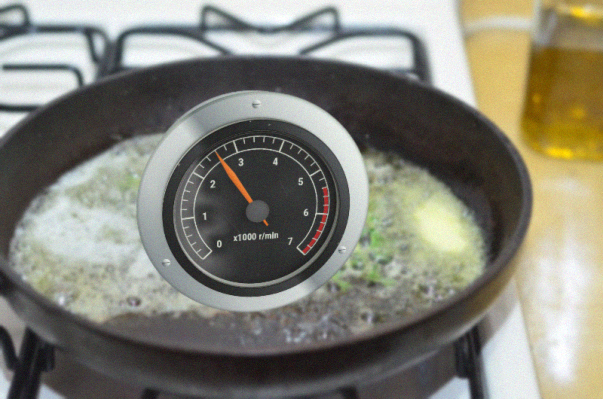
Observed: 2600rpm
